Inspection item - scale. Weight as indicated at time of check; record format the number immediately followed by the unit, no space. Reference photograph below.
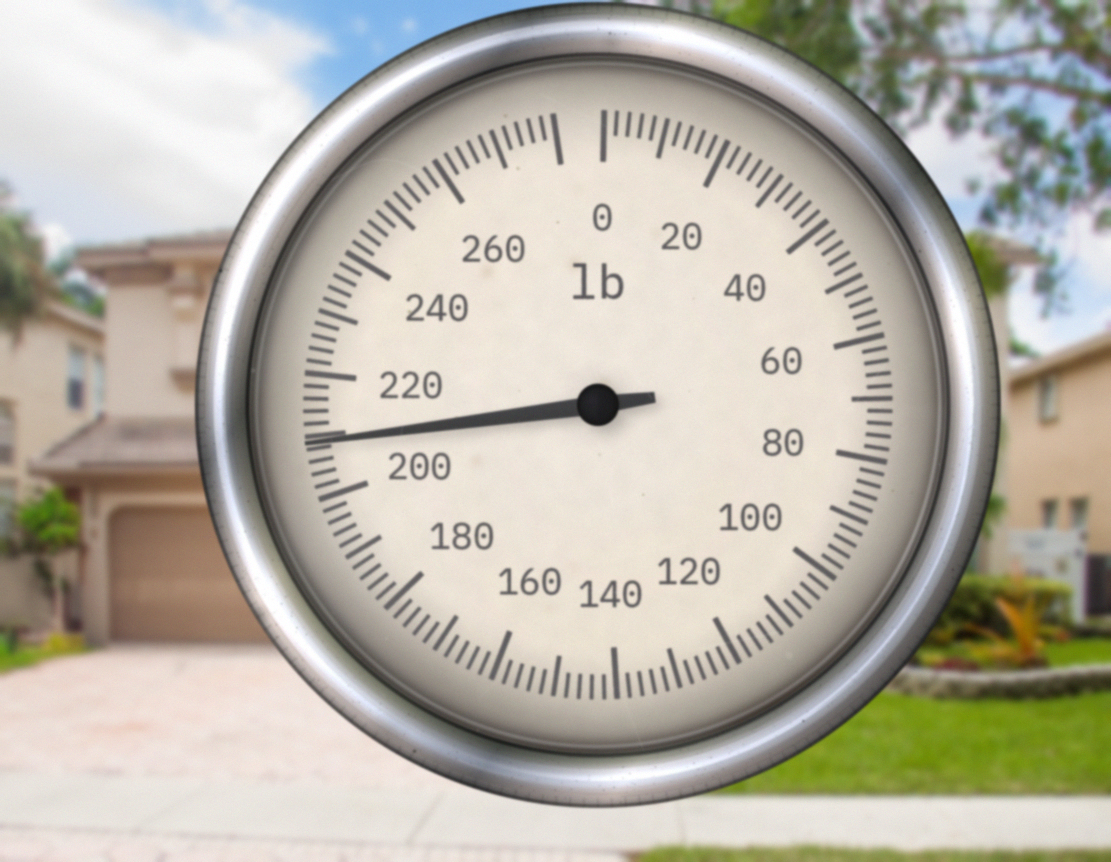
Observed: 209lb
